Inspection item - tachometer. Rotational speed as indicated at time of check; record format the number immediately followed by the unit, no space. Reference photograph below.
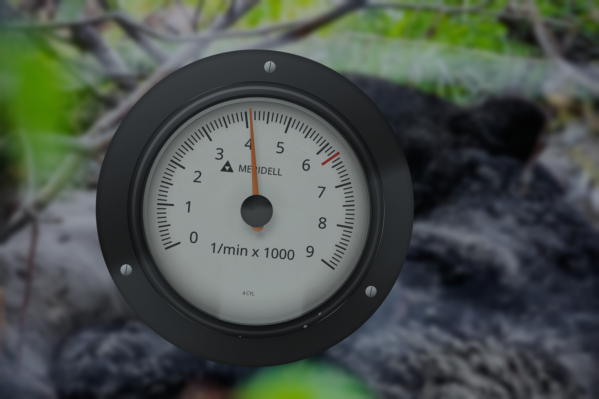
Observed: 4100rpm
